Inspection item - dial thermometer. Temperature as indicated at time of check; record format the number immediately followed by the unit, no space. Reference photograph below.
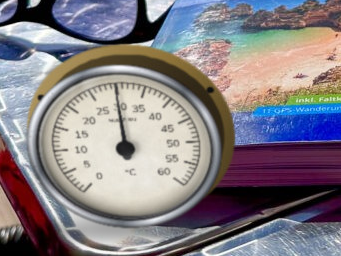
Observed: 30°C
